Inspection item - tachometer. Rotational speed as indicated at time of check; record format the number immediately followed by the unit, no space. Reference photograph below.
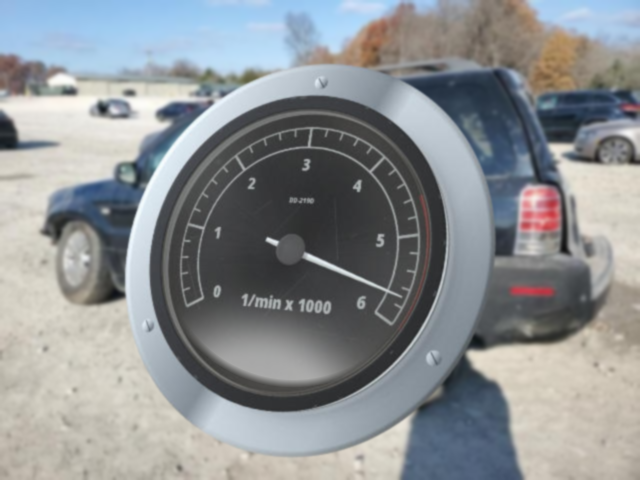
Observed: 5700rpm
